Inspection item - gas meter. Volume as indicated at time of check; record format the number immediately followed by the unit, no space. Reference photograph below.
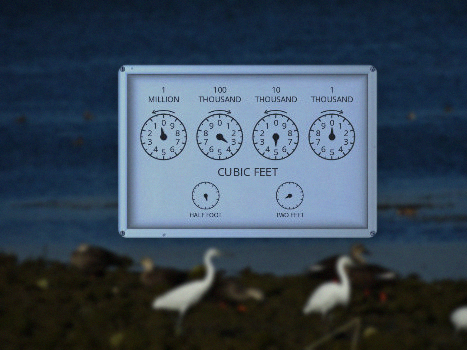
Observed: 35000ft³
